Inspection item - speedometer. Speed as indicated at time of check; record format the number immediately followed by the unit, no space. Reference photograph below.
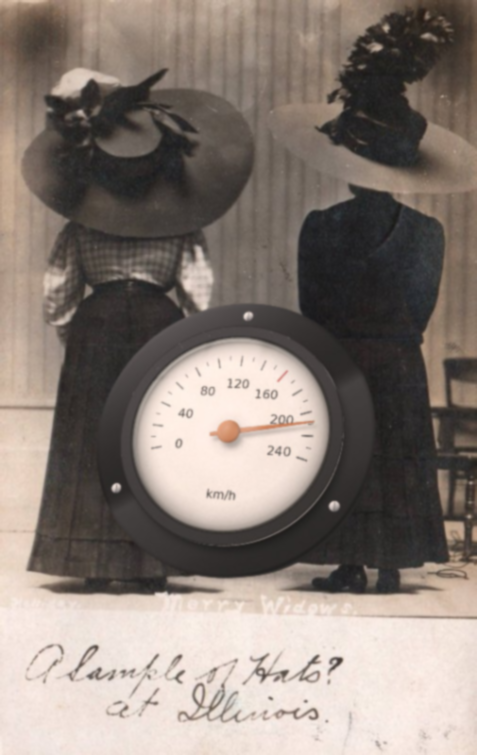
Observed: 210km/h
